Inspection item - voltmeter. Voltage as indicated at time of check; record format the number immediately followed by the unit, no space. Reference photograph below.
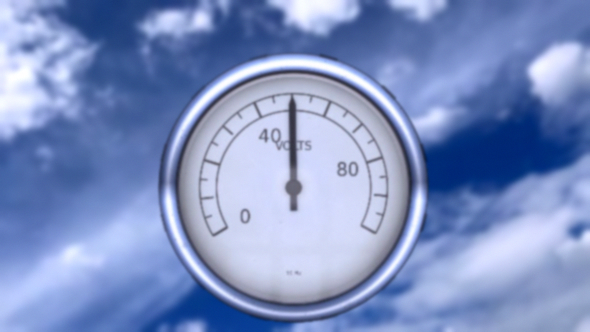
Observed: 50V
